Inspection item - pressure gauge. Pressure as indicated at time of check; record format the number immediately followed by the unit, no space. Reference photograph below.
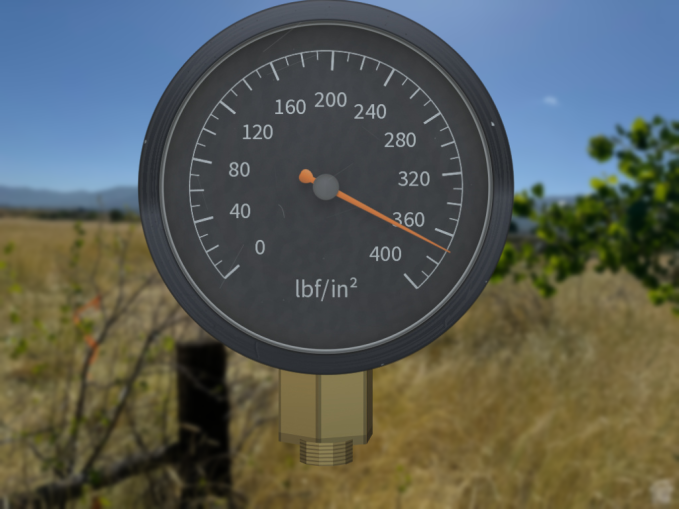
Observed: 370psi
